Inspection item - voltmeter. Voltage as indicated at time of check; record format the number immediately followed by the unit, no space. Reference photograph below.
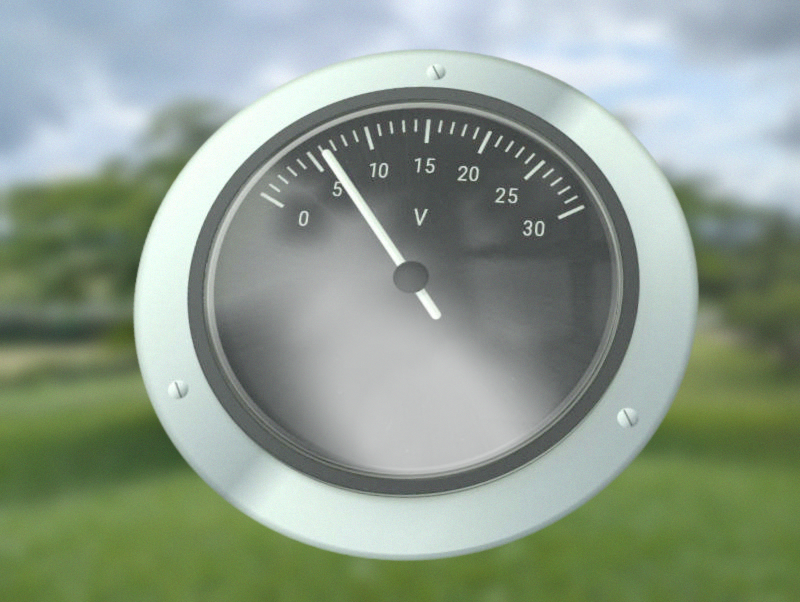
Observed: 6V
